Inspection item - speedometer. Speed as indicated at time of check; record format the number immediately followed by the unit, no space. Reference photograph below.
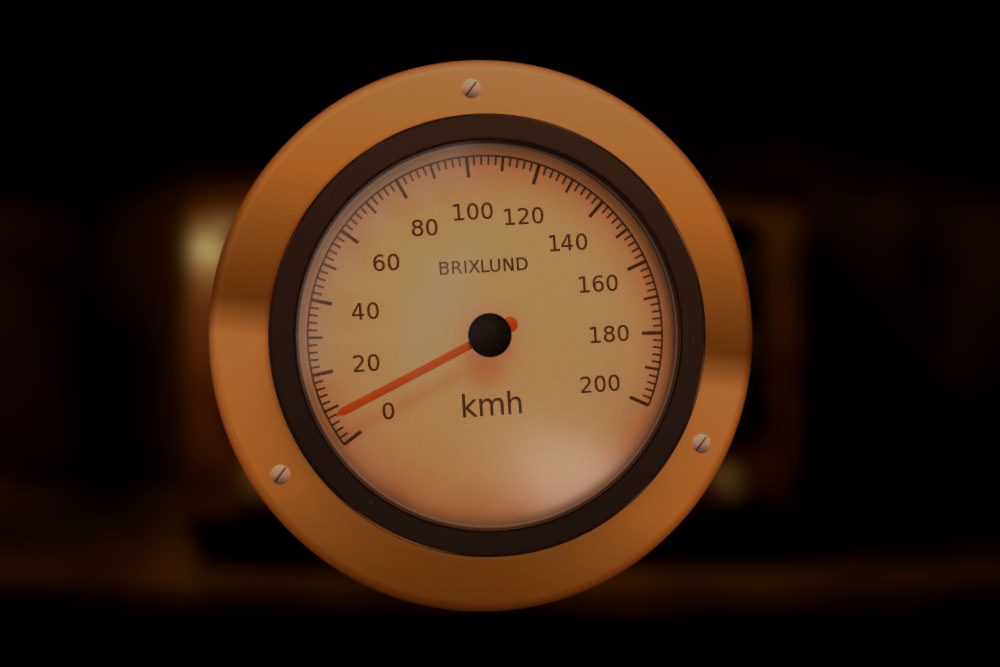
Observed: 8km/h
